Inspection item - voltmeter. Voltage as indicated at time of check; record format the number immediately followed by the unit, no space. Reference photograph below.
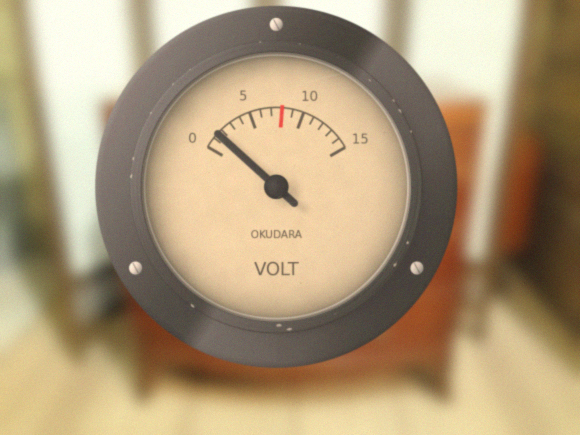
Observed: 1.5V
